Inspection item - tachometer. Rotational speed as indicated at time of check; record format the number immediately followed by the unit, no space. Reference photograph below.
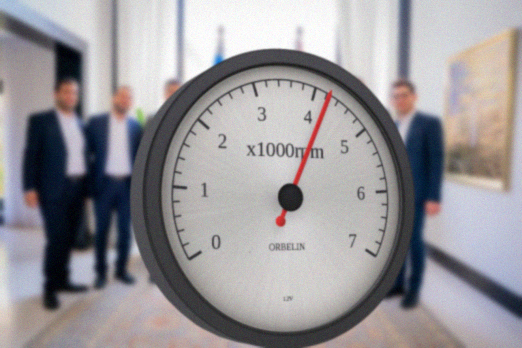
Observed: 4200rpm
